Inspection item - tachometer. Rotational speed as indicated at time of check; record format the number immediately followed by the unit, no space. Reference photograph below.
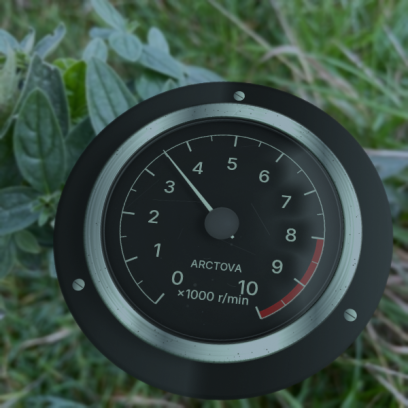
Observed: 3500rpm
